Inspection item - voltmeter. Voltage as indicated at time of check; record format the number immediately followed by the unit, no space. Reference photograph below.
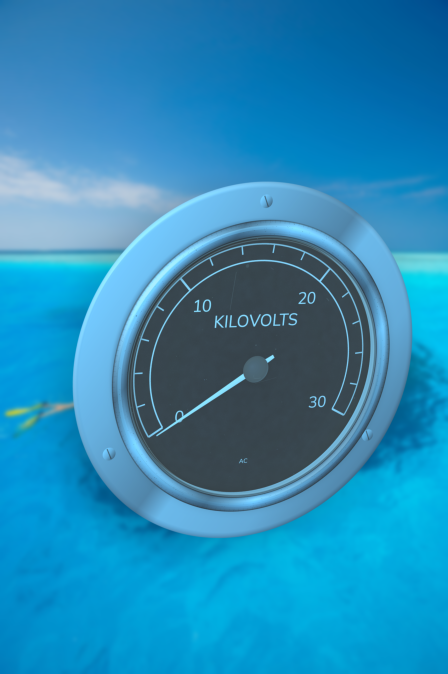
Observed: 0kV
